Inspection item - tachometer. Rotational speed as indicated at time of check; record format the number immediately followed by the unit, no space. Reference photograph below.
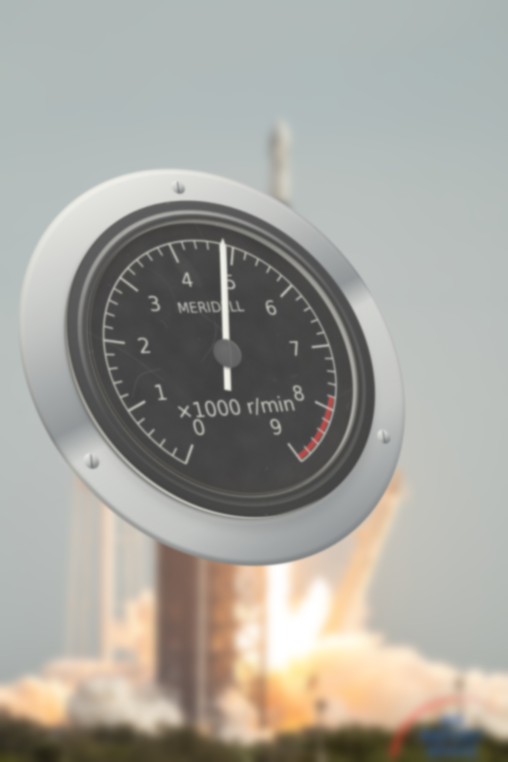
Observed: 4800rpm
